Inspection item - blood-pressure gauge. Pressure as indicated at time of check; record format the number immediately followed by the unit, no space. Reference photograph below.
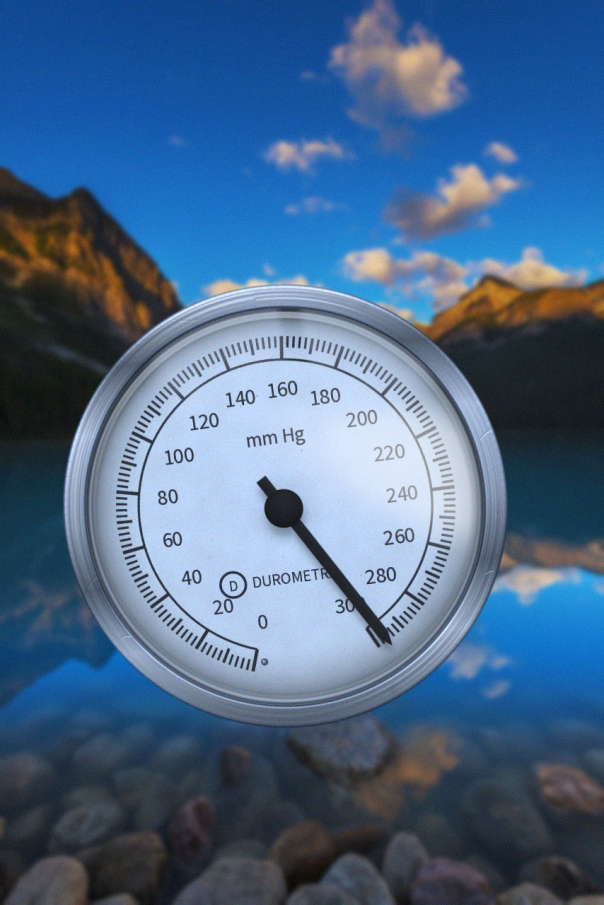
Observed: 296mmHg
